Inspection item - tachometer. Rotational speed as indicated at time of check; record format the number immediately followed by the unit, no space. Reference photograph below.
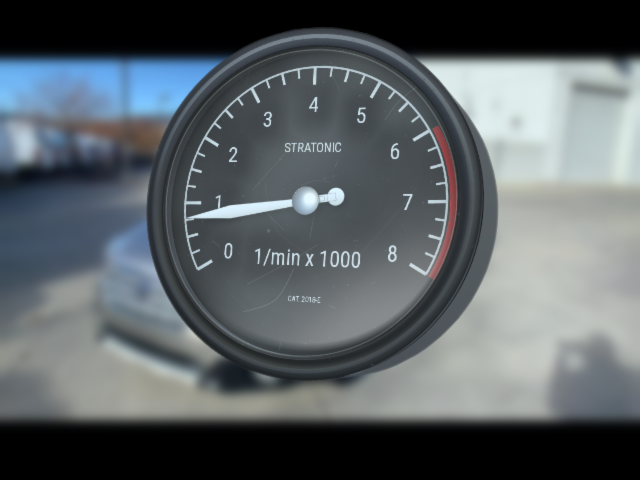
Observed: 750rpm
